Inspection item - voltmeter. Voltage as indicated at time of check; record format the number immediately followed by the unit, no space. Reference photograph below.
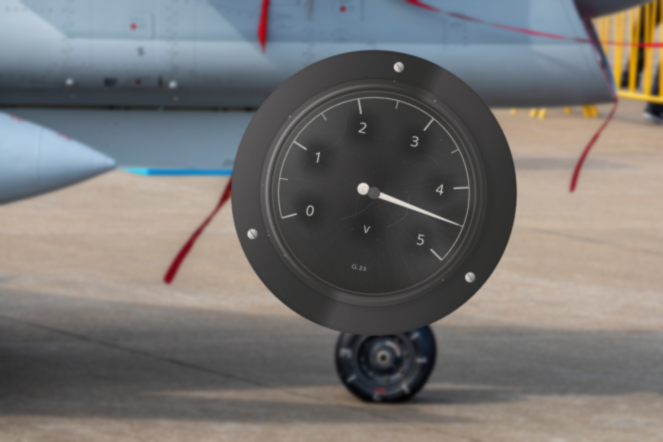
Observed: 4.5V
